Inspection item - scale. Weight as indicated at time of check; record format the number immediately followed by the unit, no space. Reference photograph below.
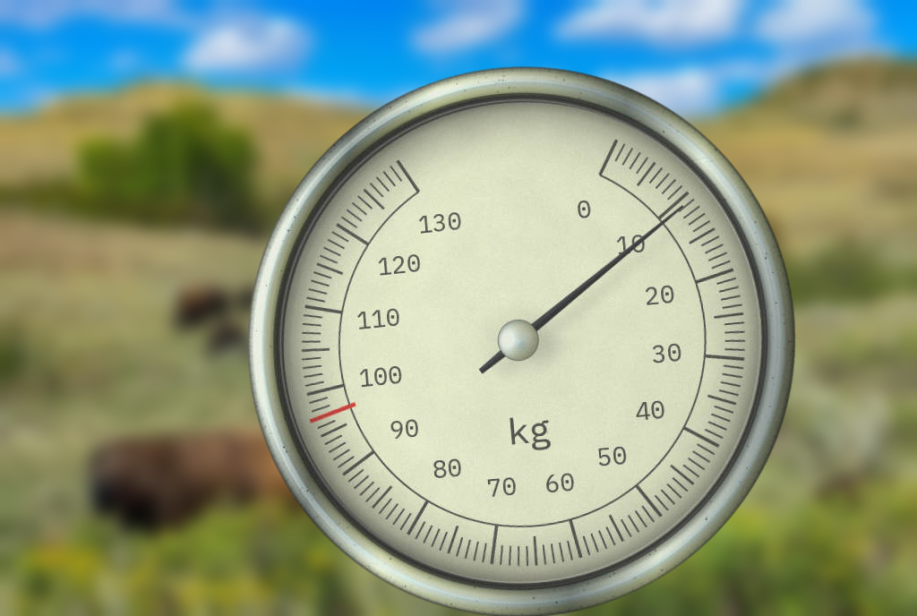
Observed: 11kg
